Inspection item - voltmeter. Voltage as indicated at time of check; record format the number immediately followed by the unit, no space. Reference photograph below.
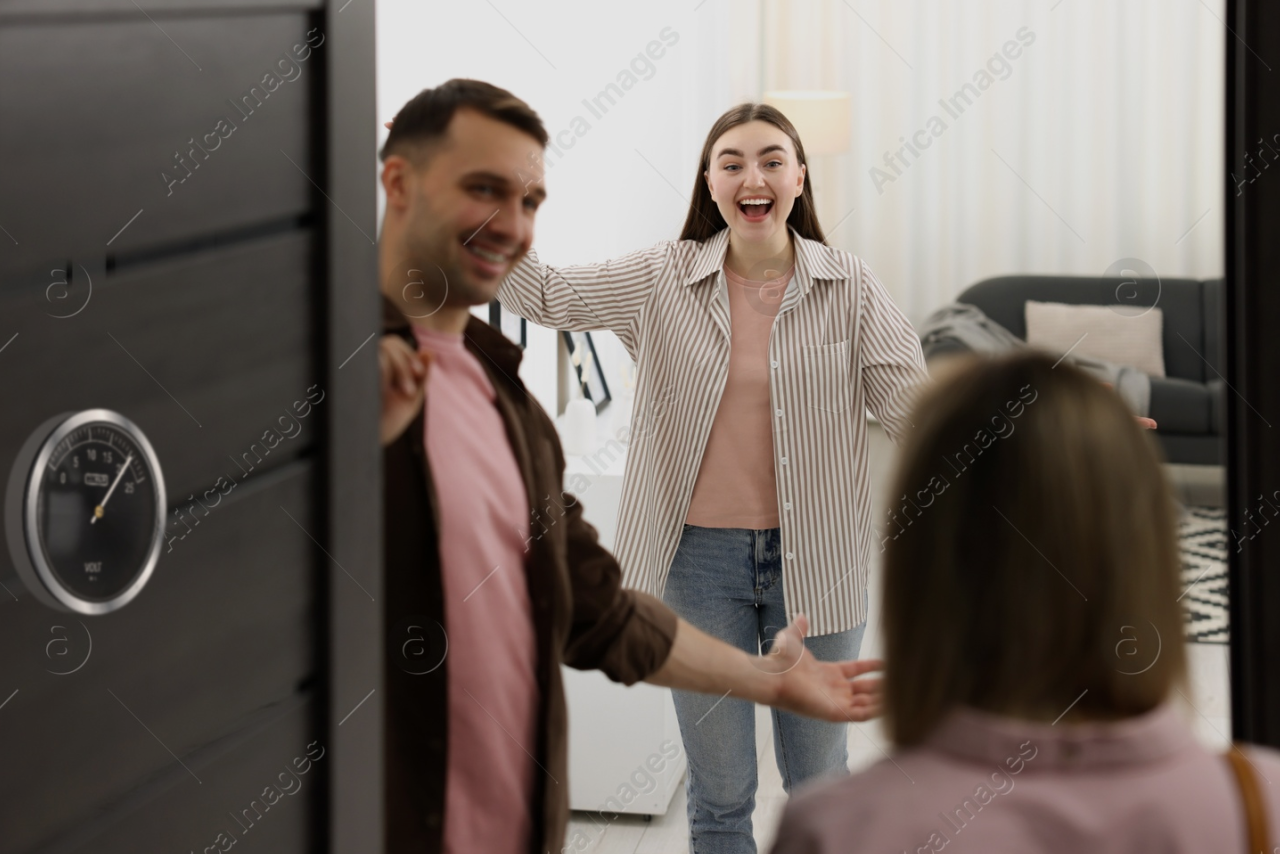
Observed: 20V
